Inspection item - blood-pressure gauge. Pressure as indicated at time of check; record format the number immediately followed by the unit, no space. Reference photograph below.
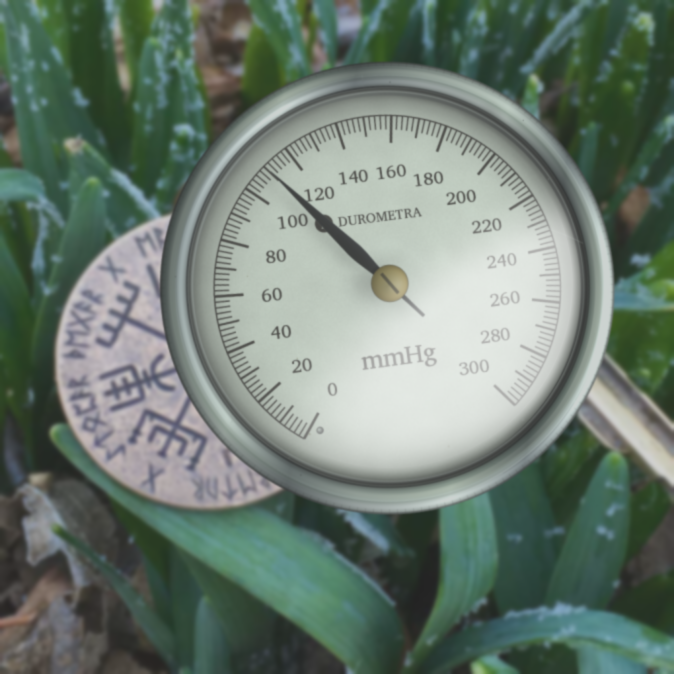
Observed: 110mmHg
